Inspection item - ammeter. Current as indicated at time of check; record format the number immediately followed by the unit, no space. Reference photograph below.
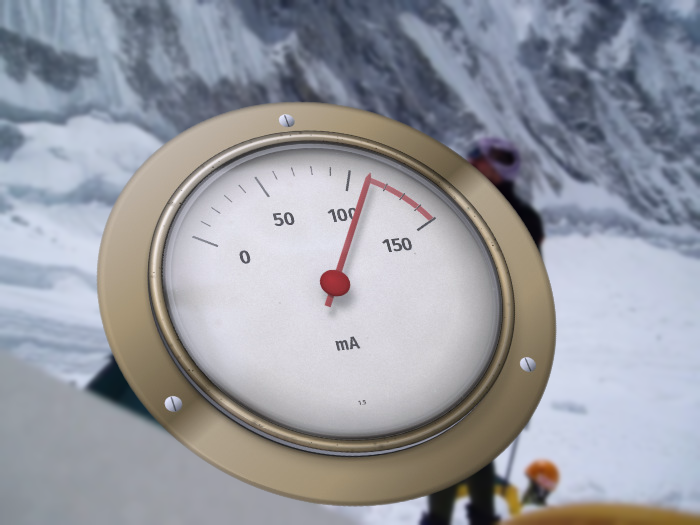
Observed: 110mA
